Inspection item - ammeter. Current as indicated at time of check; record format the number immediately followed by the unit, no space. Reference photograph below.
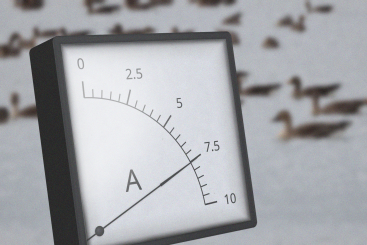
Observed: 7.5A
